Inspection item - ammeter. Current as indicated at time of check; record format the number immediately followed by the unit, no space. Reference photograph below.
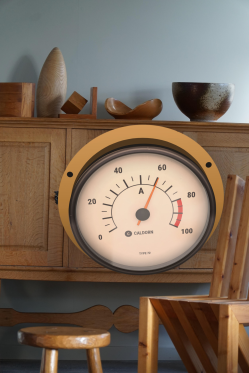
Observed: 60A
